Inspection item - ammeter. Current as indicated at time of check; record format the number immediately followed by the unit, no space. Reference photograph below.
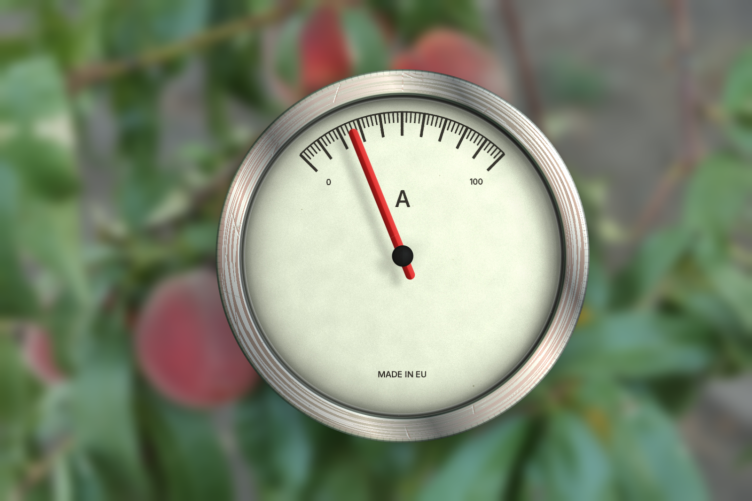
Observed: 26A
